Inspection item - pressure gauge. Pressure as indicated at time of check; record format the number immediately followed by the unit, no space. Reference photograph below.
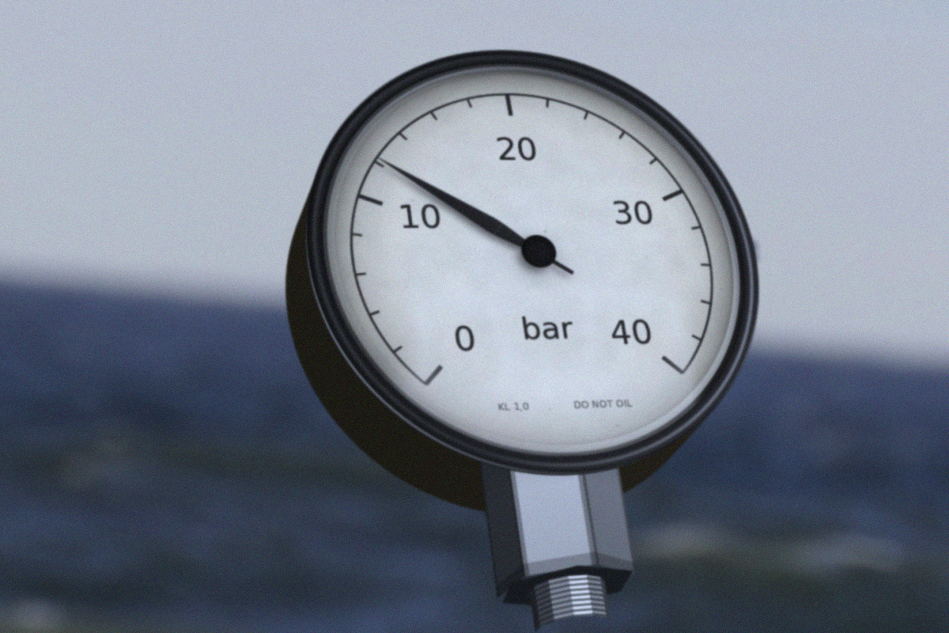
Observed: 12bar
